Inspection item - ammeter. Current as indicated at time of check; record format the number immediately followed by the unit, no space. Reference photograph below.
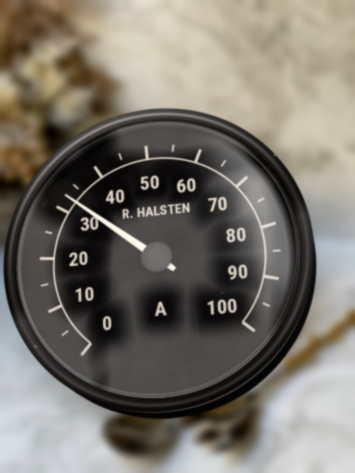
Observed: 32.5A
